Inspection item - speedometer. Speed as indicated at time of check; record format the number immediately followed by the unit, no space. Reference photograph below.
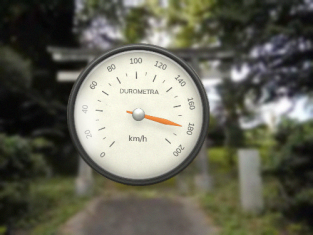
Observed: 180km/h
